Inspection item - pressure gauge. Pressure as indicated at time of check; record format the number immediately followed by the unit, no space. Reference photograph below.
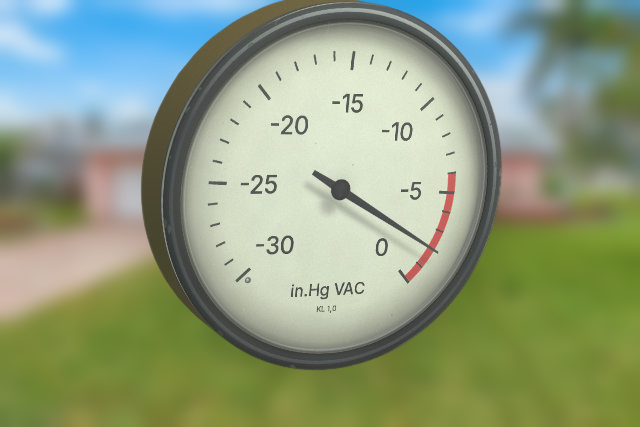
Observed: -2inHg
